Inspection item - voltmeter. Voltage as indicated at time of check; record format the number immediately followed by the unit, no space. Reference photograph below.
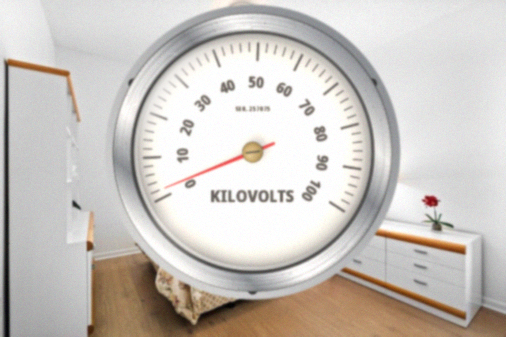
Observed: 2kV
